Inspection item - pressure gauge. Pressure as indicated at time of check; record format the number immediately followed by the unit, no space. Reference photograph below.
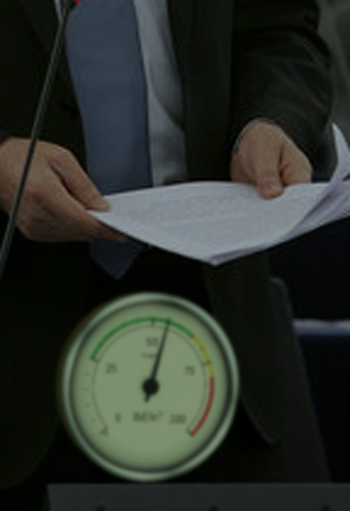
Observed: 55psi
